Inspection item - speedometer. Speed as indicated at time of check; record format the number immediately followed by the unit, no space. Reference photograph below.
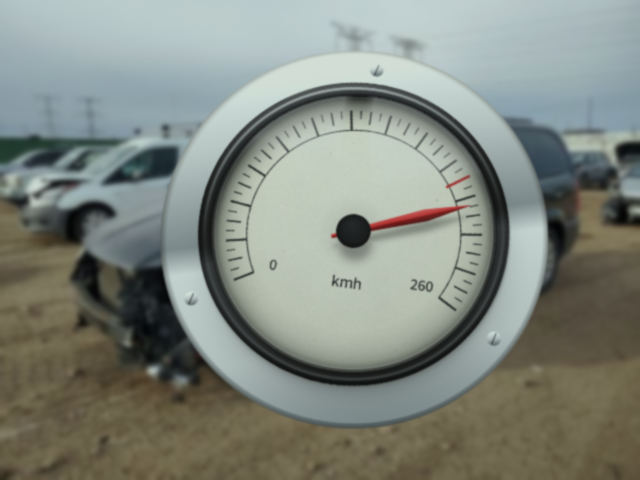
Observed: 205km/h
